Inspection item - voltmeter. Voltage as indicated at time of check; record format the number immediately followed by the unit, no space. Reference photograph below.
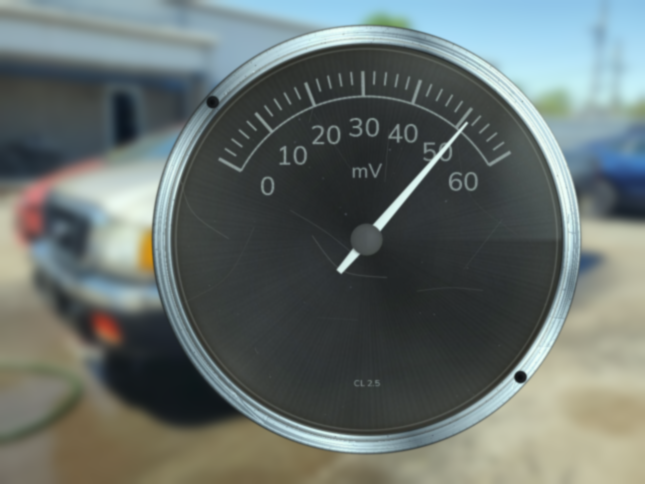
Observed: 51mV
